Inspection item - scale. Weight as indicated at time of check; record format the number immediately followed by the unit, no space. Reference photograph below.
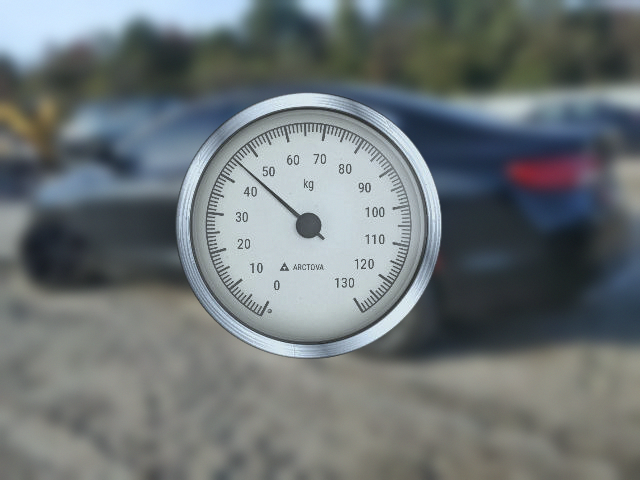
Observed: 45kg
